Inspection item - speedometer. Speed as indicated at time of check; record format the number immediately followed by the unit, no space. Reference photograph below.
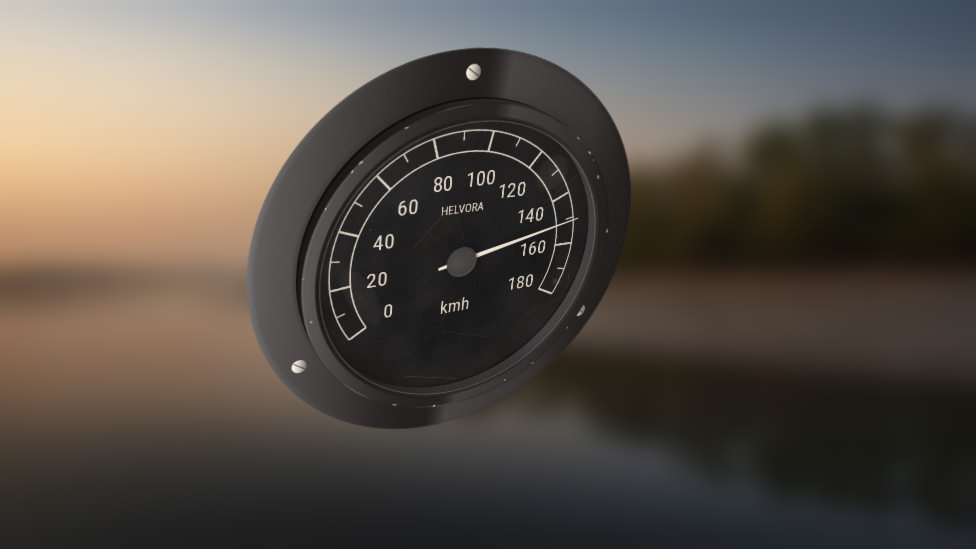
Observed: 150km/h
